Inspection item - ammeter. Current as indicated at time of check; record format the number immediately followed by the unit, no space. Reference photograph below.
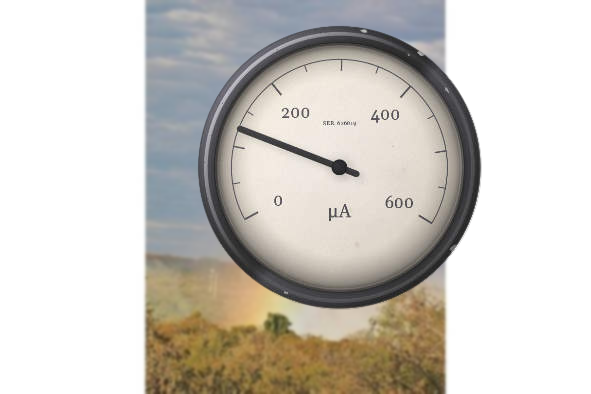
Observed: 125µA
